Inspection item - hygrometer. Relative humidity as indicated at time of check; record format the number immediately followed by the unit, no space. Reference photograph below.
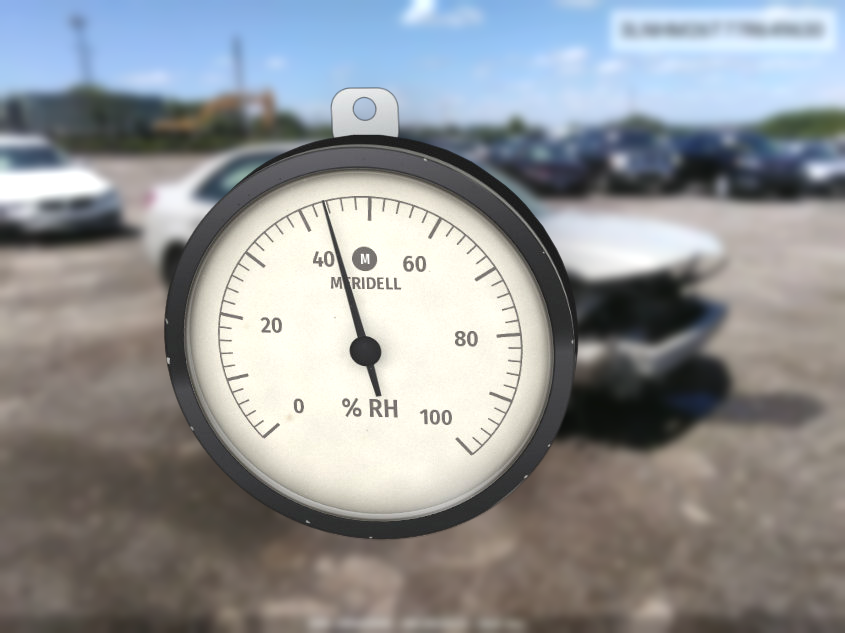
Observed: 44%
